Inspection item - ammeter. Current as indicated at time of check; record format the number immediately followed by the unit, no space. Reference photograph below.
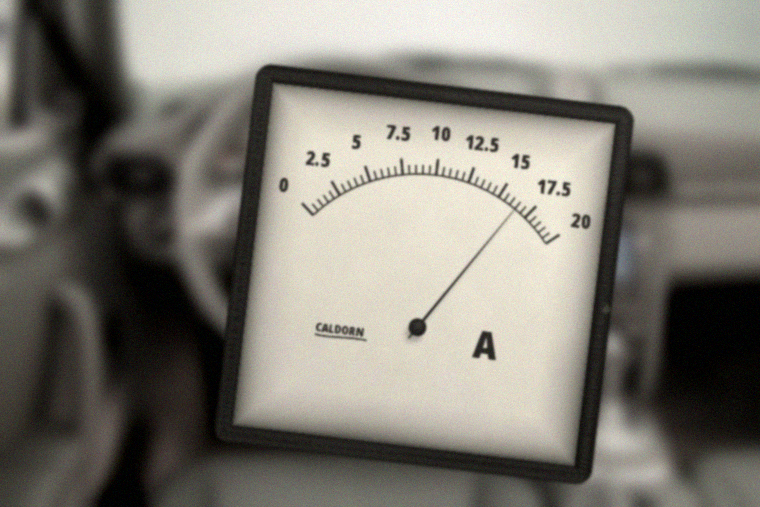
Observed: 16.5A
